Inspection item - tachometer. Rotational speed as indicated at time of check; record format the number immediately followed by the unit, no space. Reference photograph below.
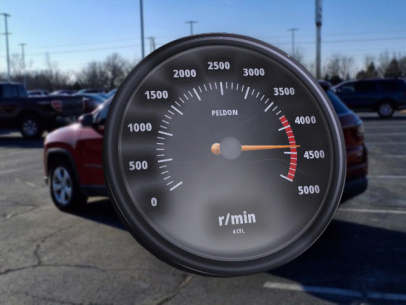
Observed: 4400rpm
